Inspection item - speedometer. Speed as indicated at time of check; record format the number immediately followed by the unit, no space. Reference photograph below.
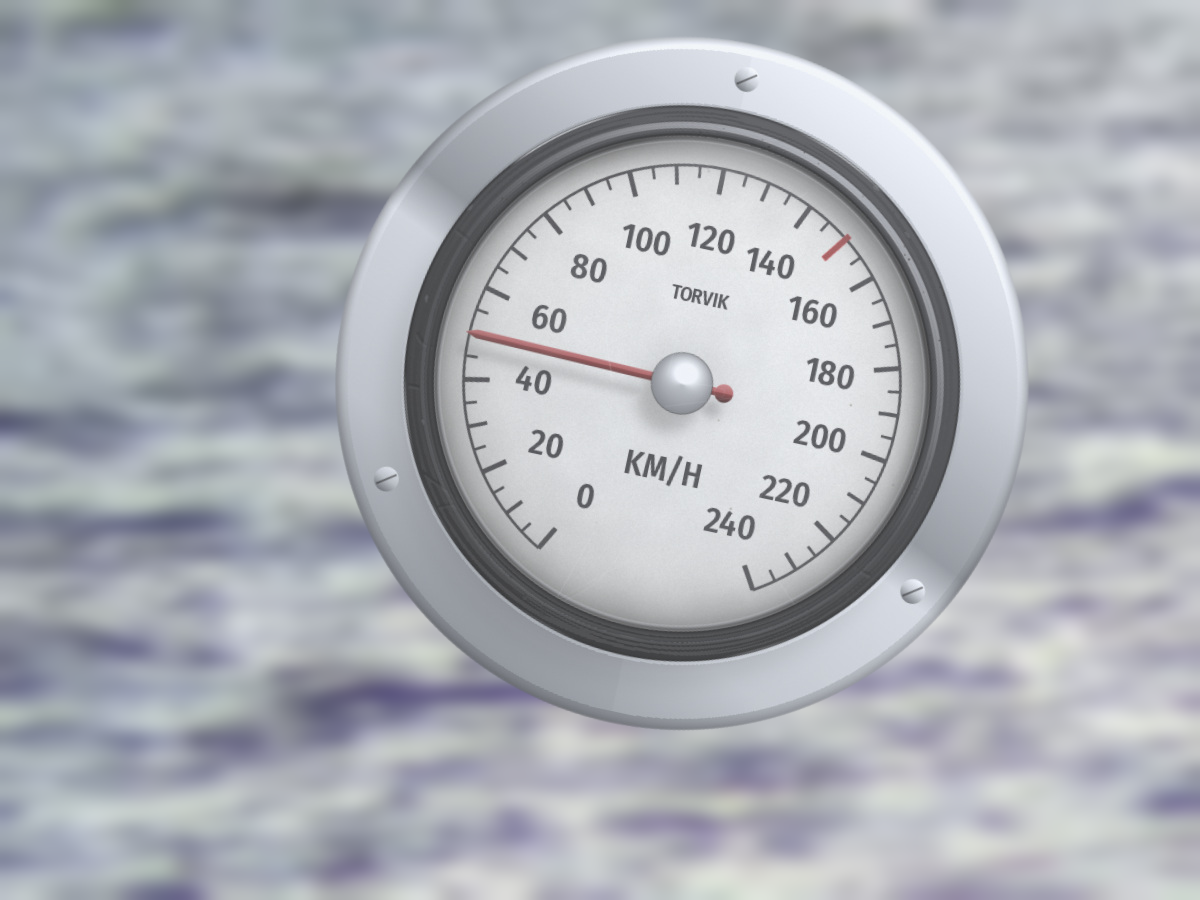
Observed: 50km/h
